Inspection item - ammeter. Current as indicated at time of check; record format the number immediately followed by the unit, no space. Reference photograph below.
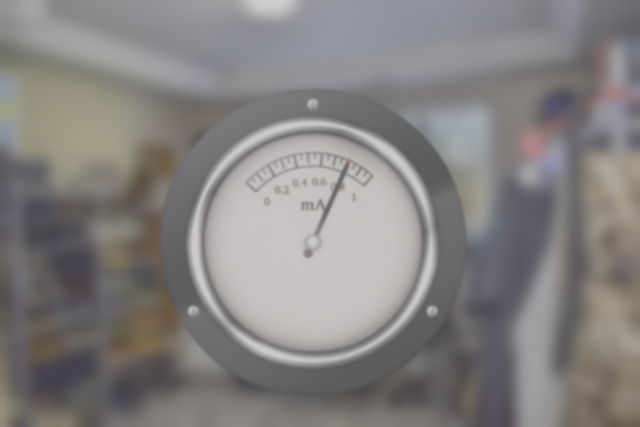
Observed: 0.8mA
